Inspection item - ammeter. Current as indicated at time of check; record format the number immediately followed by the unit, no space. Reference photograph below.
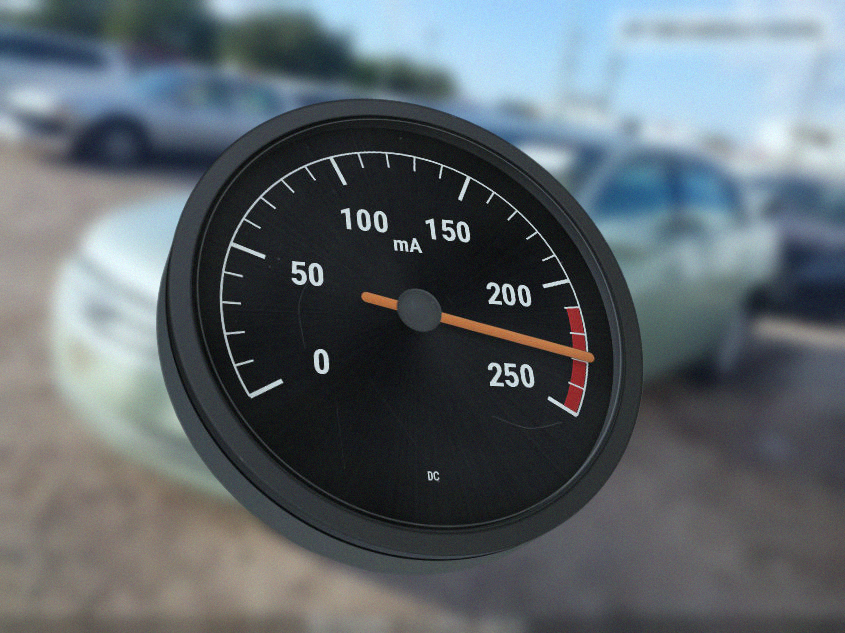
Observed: 230mA
